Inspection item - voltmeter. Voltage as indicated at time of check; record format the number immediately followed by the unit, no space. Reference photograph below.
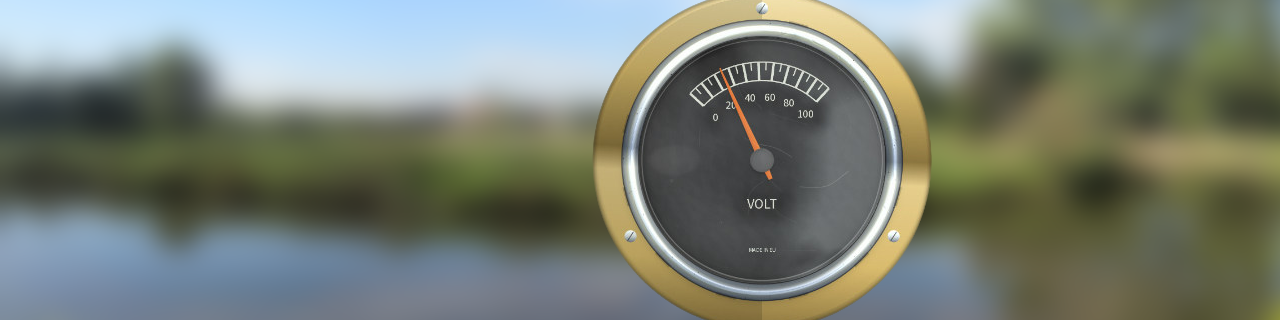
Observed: 25V
